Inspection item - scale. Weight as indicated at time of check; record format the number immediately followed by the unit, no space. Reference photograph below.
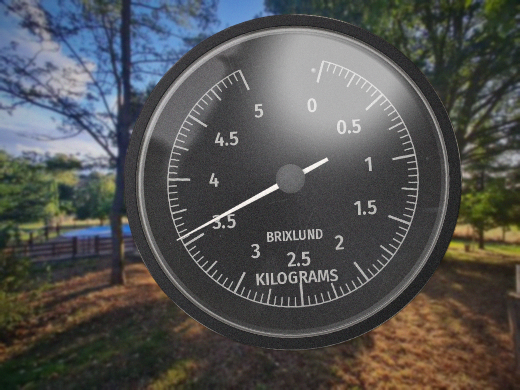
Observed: 3.55kg
